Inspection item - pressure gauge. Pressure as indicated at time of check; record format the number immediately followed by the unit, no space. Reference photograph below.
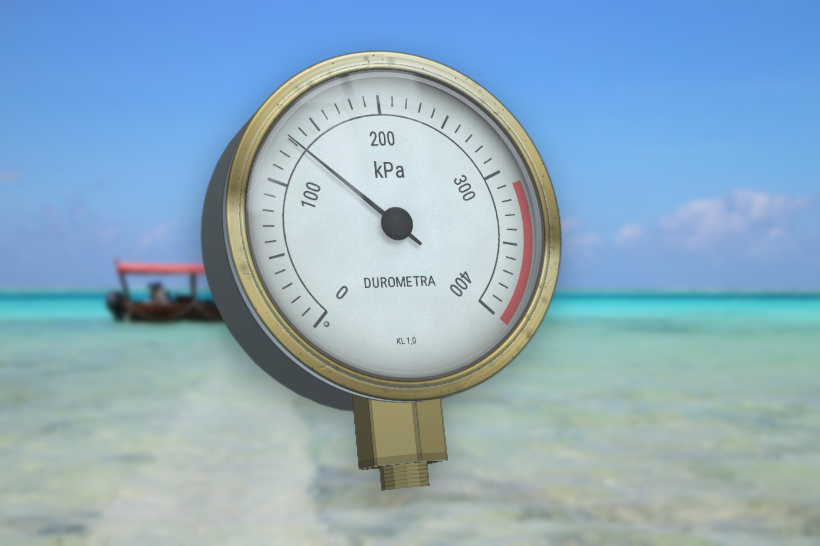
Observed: 130kPa
